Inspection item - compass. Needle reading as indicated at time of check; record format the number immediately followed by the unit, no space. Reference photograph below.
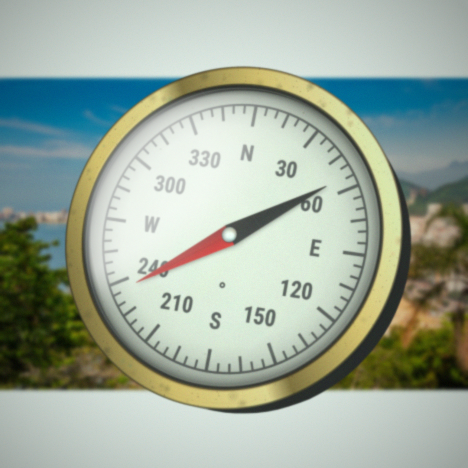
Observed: 235°
